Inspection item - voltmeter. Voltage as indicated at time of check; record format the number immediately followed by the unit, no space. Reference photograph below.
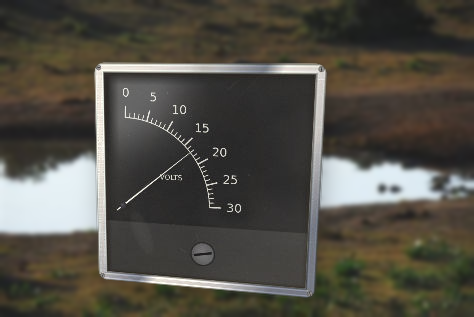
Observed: 17V
